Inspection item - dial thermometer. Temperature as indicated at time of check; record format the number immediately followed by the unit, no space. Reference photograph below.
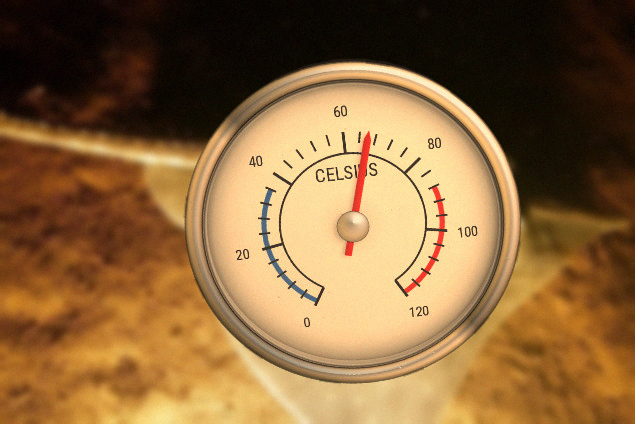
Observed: 66°C
